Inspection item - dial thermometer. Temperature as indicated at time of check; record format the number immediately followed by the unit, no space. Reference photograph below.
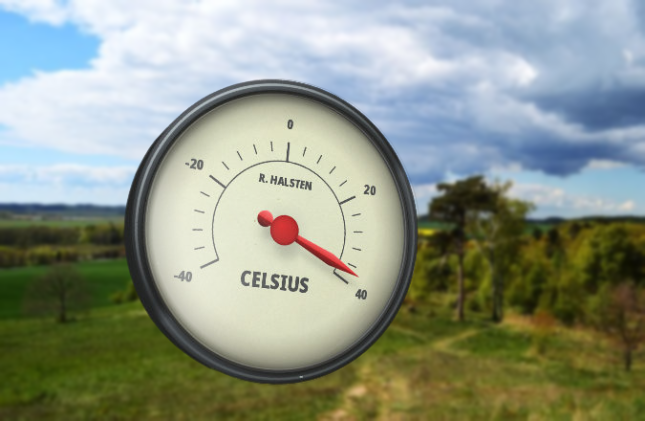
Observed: 38°C
